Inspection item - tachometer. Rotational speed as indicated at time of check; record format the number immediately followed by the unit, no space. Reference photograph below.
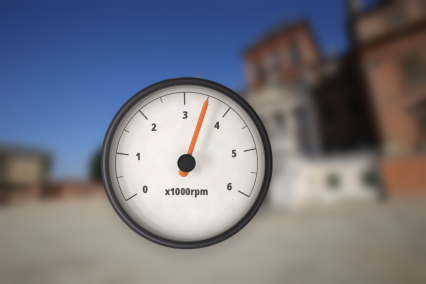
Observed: 3500rpm
